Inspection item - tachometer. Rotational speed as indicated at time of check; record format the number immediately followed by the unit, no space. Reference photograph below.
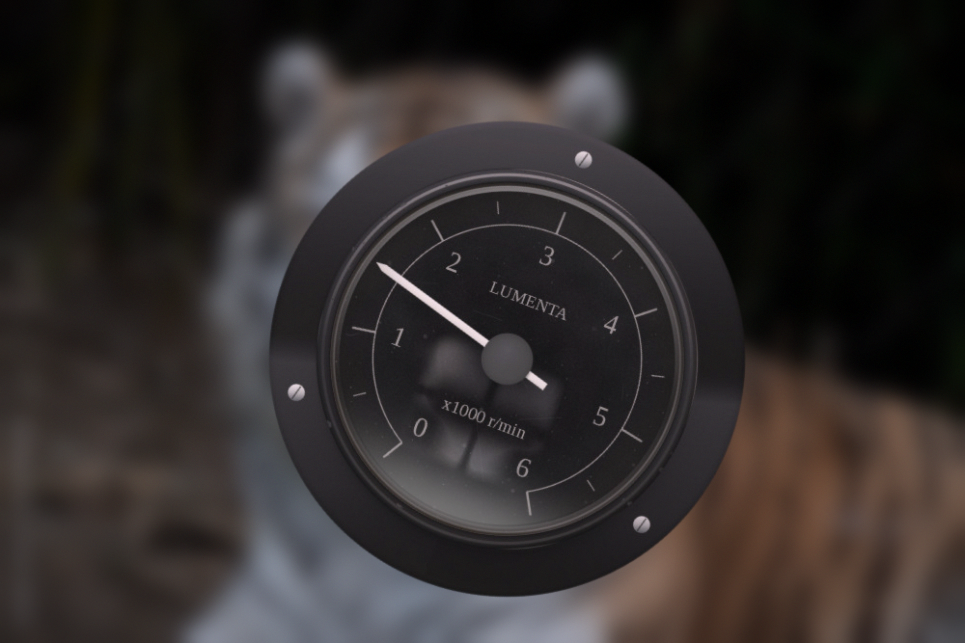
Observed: 1500rpm
